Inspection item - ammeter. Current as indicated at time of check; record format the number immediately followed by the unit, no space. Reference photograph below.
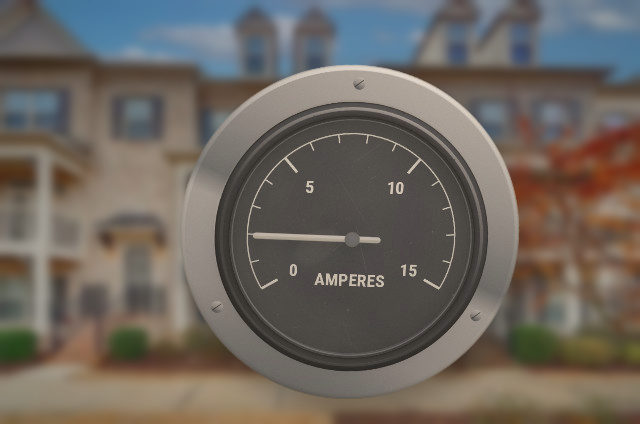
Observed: 2A
